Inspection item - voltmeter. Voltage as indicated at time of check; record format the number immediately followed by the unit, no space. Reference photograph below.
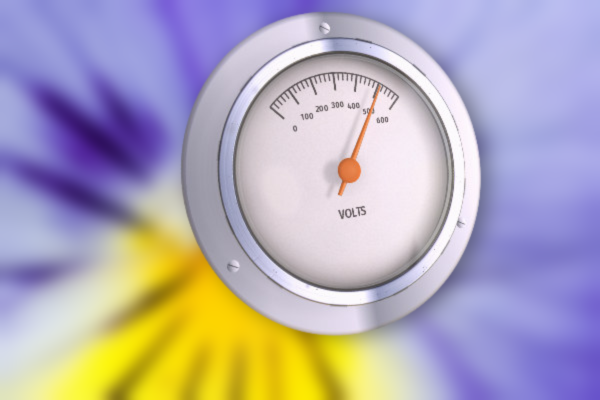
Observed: 500V
